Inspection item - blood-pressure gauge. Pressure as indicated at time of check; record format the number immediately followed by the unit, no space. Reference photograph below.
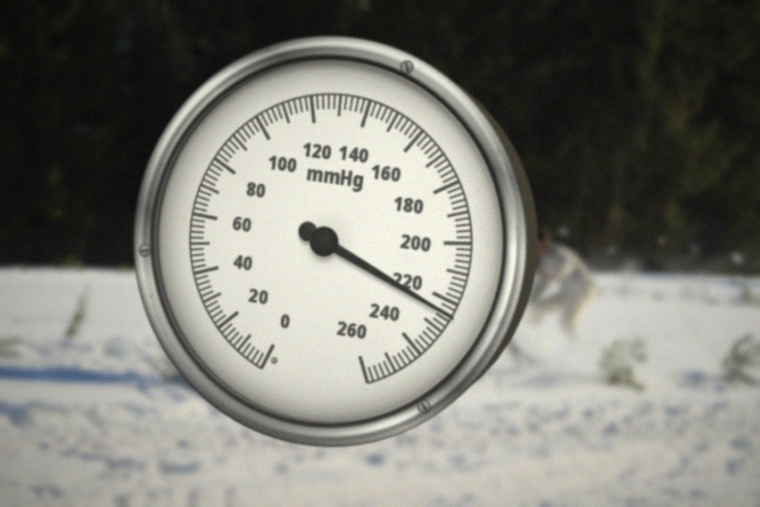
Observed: 224mmHg
